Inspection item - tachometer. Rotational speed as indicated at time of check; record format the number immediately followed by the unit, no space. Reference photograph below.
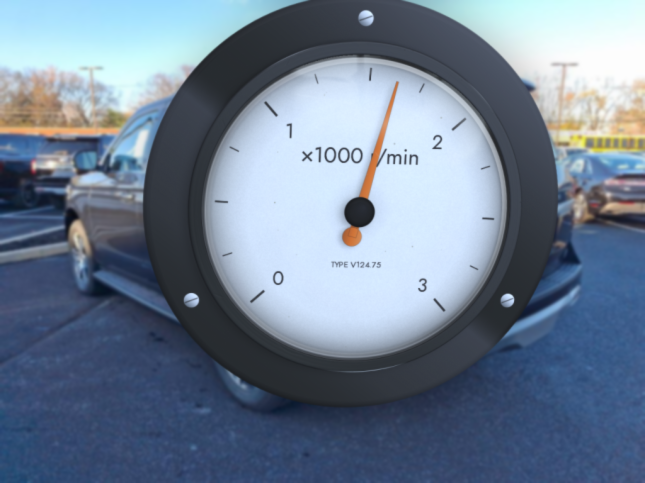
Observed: 1625rpm
